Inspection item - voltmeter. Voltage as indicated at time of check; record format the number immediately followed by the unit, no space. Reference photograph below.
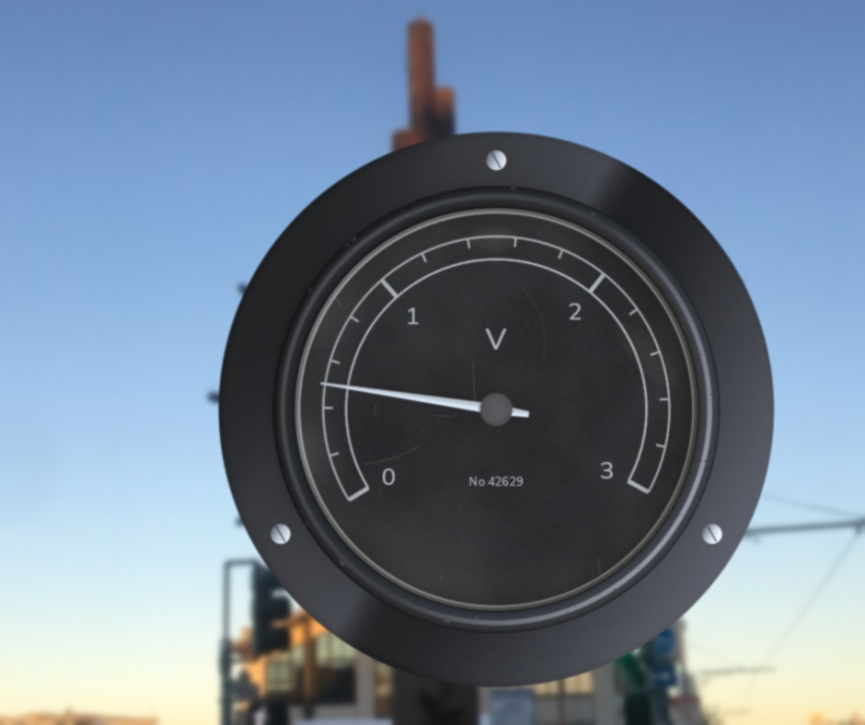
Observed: 0.5V
